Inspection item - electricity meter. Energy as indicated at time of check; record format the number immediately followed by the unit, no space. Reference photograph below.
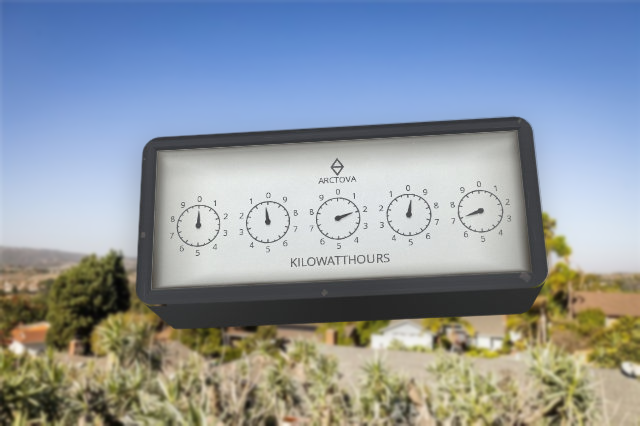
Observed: 197kWh
